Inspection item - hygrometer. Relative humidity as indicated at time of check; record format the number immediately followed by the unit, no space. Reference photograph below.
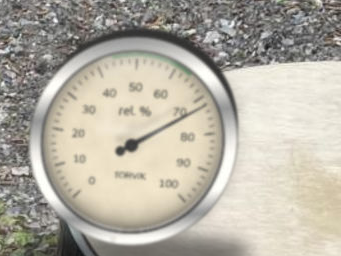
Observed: 72%
